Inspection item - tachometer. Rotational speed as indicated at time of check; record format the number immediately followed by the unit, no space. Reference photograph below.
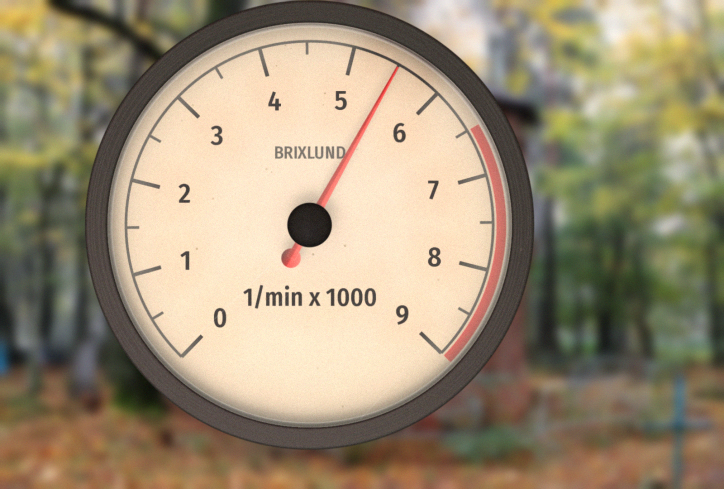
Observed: 5500rpm
